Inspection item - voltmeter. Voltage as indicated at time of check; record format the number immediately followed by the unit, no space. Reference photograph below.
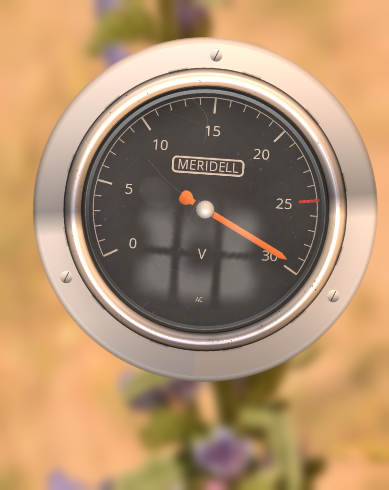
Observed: 29.5V
